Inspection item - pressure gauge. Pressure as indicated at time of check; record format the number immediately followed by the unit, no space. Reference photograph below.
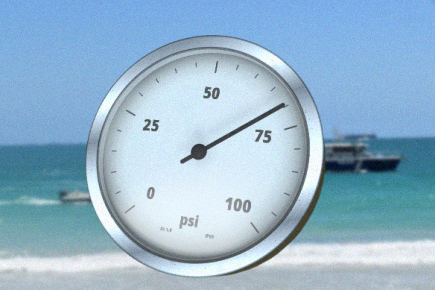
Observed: 70psi
